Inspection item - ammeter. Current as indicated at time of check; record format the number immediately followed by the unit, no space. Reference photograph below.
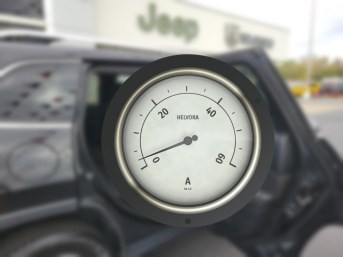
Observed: 2.5A
